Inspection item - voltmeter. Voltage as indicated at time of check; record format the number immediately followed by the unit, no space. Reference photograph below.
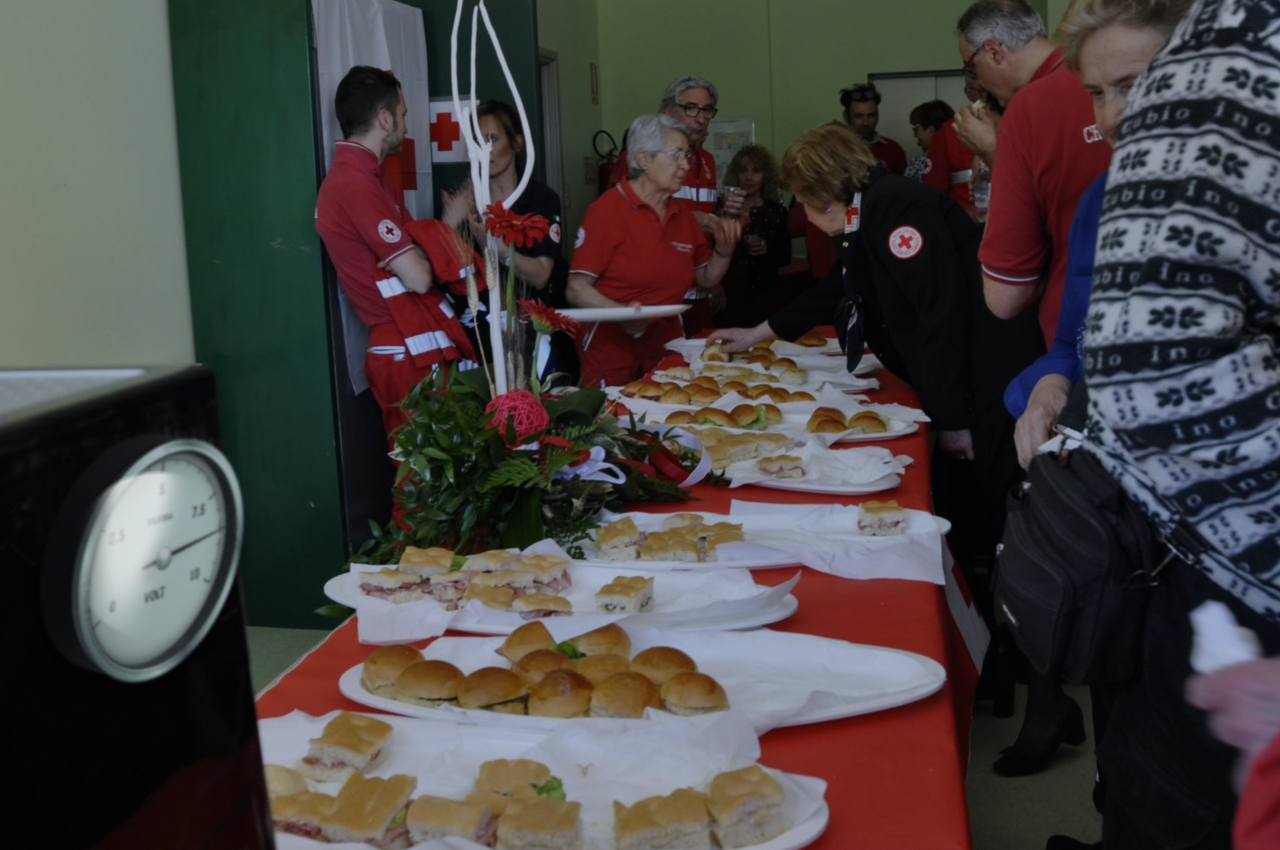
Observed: 8.5V
